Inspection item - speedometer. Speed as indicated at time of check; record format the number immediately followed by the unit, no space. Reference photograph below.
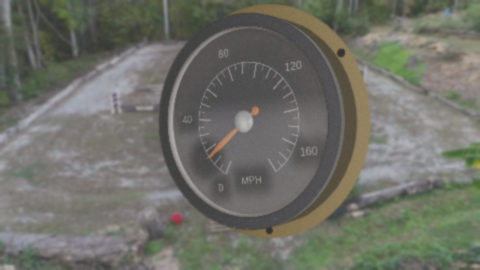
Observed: 15mph
